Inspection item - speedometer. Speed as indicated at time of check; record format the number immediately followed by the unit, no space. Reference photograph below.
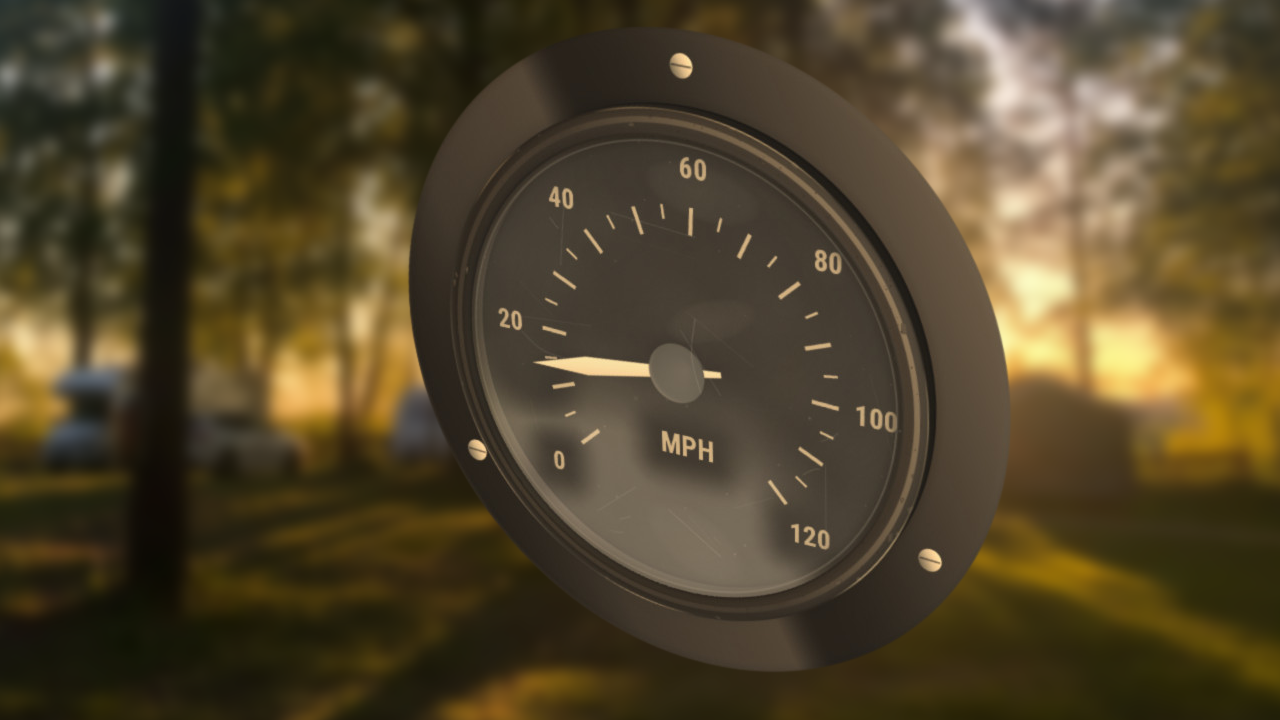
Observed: 15mph
